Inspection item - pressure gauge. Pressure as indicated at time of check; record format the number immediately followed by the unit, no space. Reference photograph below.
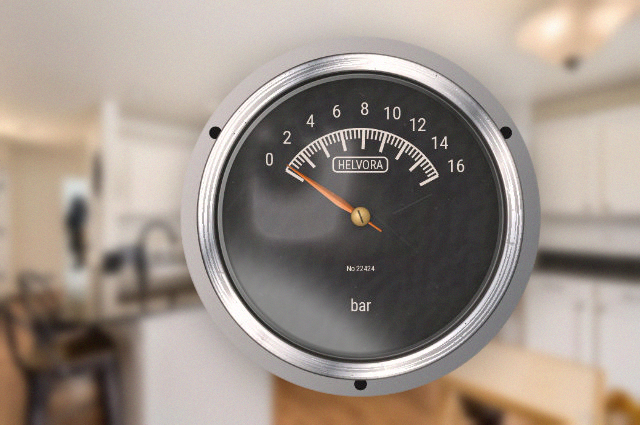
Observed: 0.4bar
